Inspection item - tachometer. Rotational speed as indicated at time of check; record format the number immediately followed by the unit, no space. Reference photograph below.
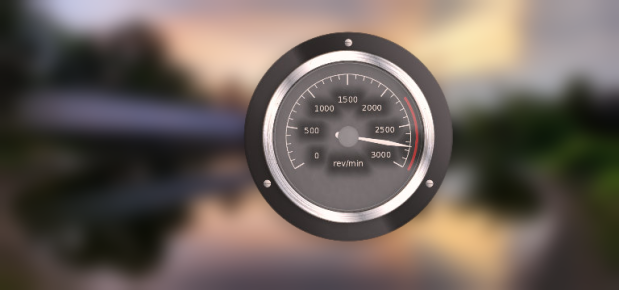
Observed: 2750rpm
